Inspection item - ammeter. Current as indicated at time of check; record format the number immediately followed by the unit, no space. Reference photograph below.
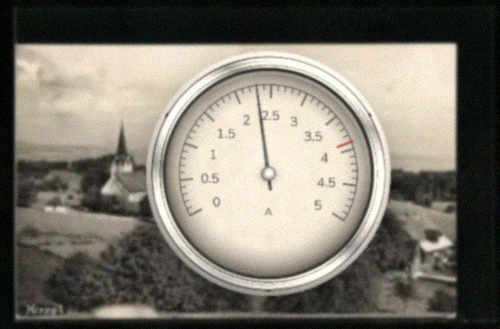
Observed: 2.3A
